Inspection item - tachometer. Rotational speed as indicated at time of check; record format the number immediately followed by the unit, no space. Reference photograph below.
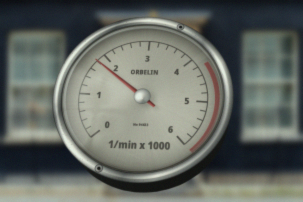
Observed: 1800rpm
